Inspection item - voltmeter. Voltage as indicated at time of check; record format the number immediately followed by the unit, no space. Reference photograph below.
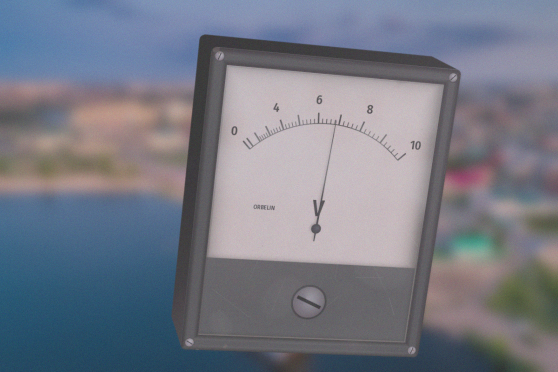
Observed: 6.8V
